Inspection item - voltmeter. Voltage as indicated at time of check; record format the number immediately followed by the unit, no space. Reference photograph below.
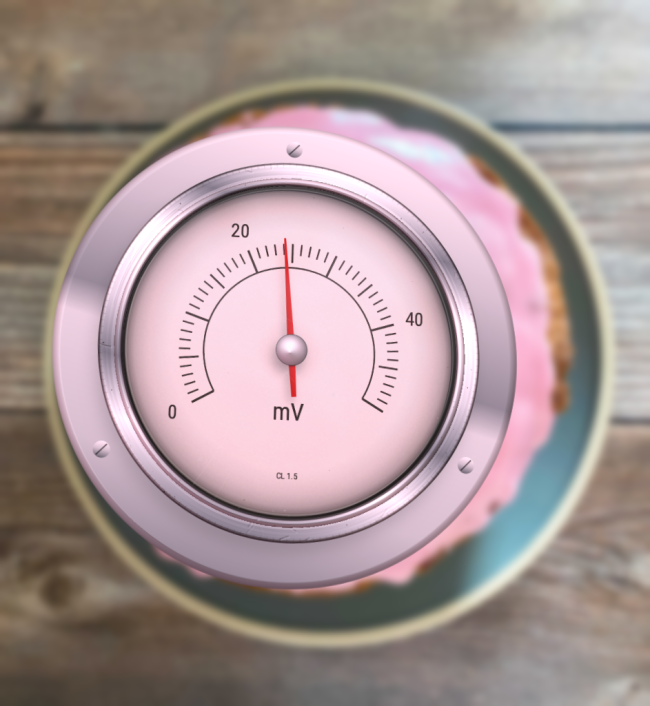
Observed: 24mV
